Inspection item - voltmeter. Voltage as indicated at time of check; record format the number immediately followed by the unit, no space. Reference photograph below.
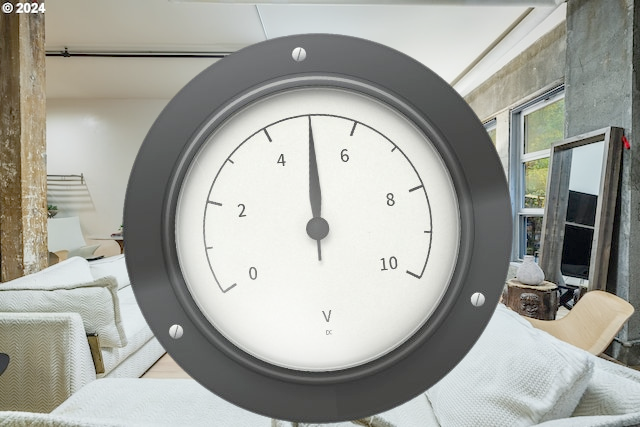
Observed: 5V
